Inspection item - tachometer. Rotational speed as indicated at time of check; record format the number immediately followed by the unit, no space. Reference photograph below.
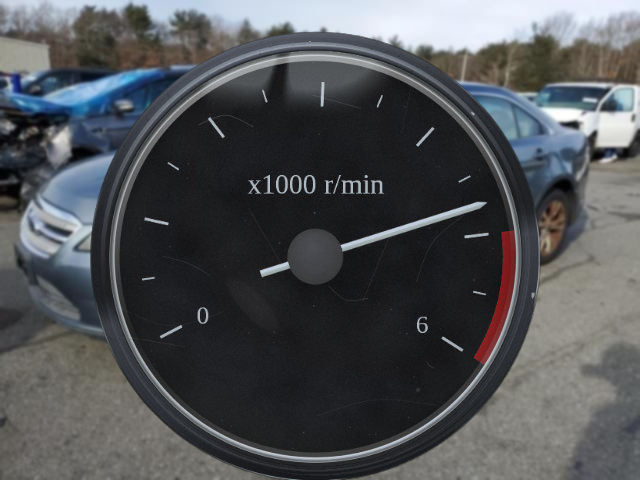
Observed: 4750rpm
